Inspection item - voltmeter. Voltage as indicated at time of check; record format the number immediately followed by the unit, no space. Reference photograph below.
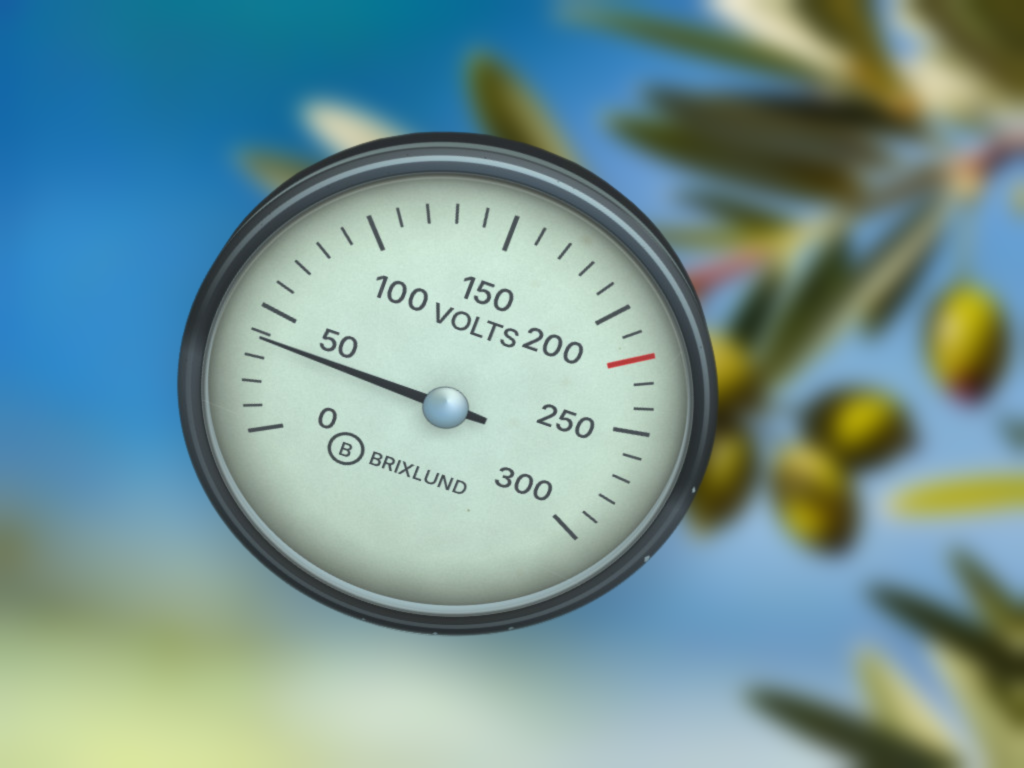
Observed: 40V
